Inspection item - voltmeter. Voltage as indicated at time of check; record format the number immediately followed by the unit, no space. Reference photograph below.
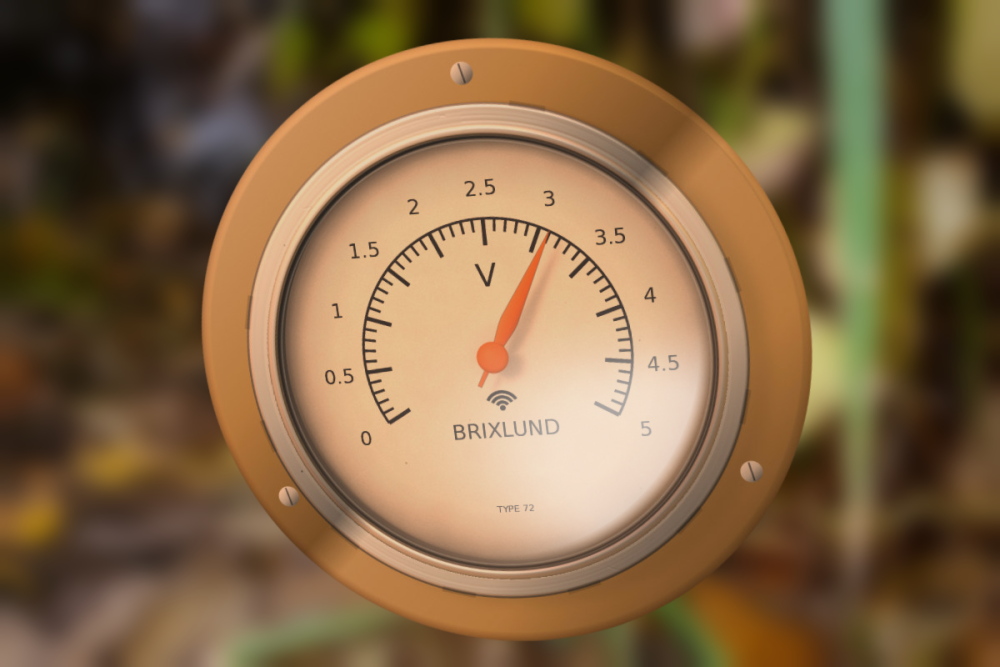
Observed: 3.1V
